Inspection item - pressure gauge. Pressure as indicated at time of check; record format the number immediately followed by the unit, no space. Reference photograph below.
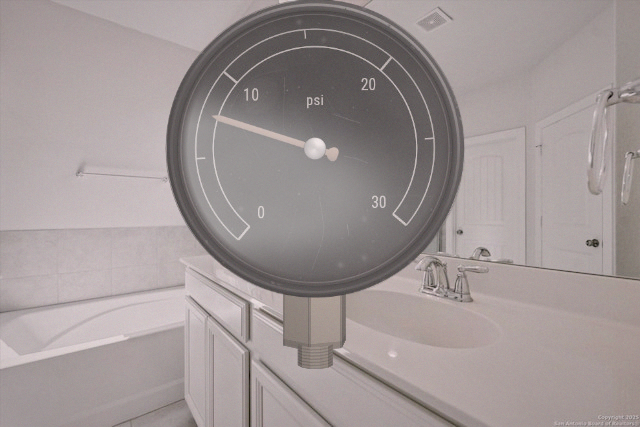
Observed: 7.5psi
